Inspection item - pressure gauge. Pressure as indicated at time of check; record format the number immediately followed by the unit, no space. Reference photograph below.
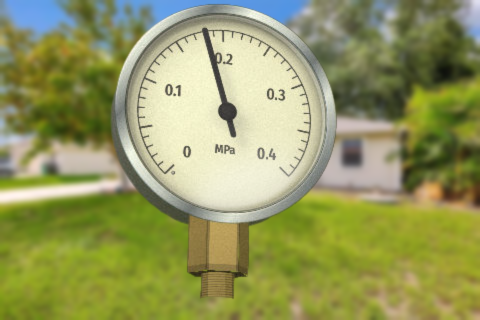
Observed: 0.18MPa
